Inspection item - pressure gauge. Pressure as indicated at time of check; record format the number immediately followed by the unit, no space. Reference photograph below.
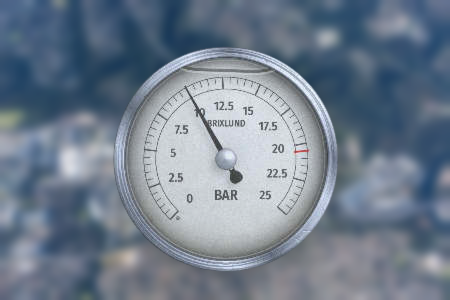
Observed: 10bar
